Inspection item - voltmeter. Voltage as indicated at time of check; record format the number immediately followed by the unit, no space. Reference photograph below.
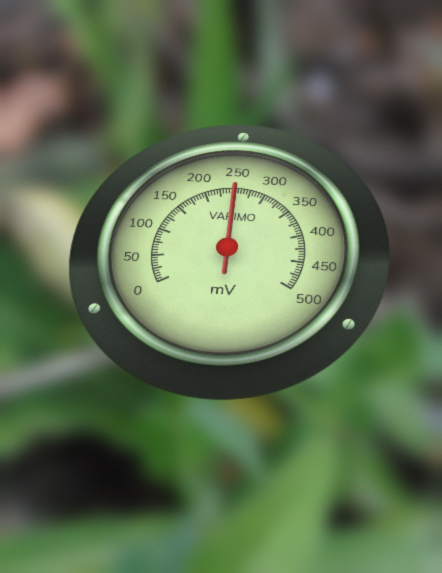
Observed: 250mV
